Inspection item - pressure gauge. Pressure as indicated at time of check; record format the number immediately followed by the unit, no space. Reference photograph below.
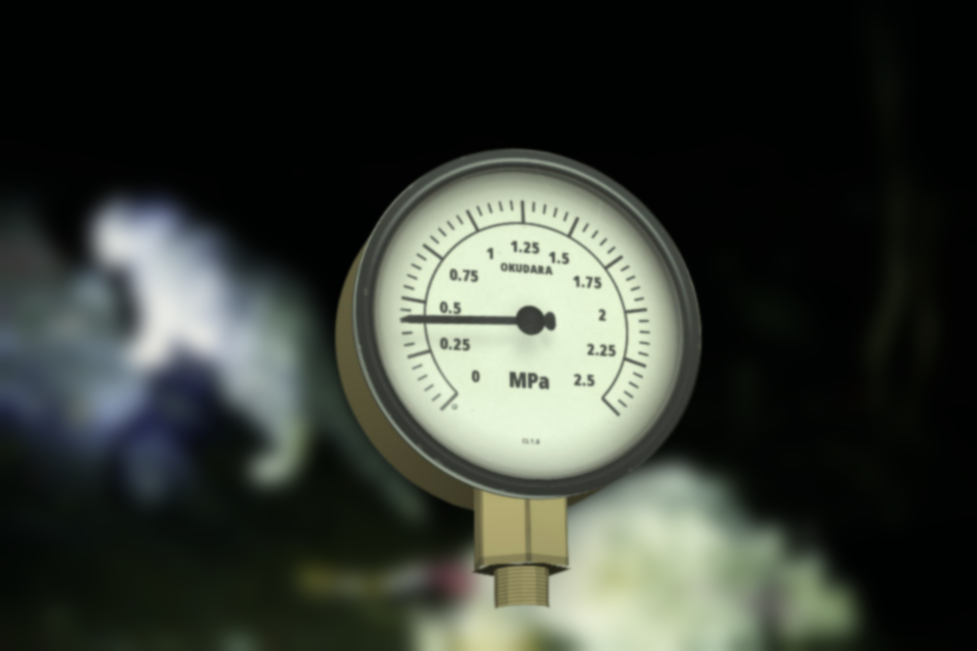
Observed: 0.4MPa
